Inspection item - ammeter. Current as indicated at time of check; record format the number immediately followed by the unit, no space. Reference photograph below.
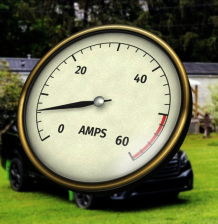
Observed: 6A
